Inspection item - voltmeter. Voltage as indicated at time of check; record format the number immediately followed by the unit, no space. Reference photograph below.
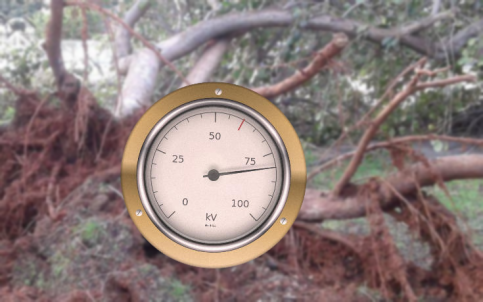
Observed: 80kV
